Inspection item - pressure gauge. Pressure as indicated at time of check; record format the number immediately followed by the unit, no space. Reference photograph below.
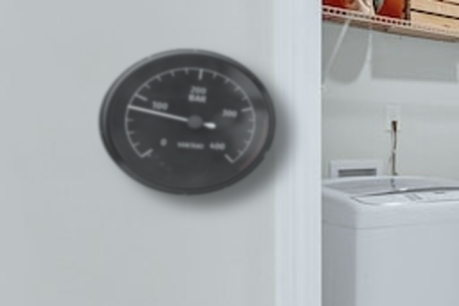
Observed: 80bar
